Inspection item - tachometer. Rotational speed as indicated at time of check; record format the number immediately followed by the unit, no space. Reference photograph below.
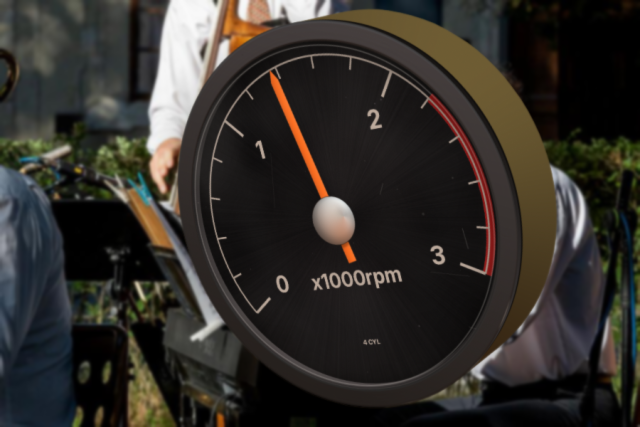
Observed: 1400rpm
